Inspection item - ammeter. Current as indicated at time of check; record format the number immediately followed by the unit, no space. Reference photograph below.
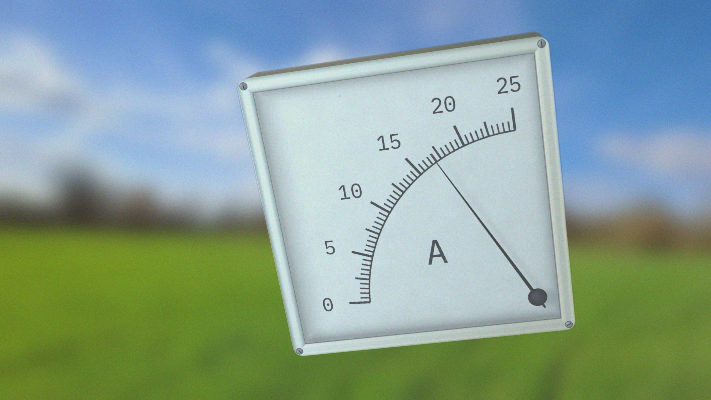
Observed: 17A
